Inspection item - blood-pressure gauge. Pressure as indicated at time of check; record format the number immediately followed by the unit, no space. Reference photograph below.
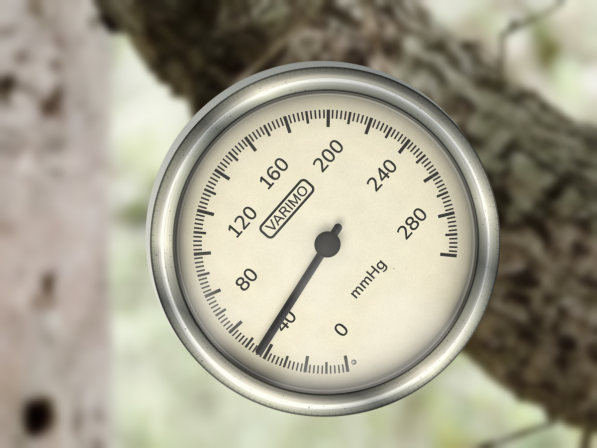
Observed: 44mmHg
